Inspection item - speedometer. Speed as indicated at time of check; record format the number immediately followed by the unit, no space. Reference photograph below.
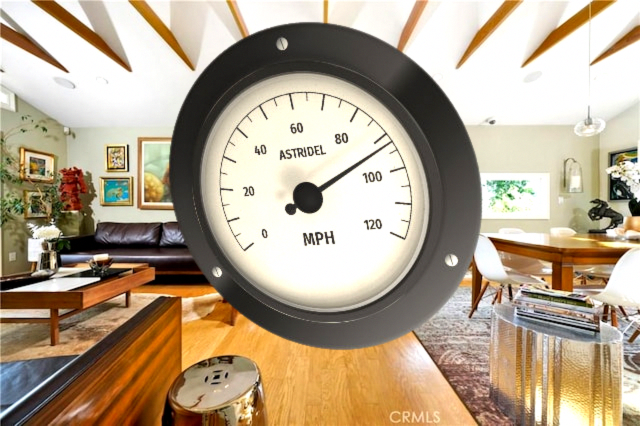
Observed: 92.5mph
